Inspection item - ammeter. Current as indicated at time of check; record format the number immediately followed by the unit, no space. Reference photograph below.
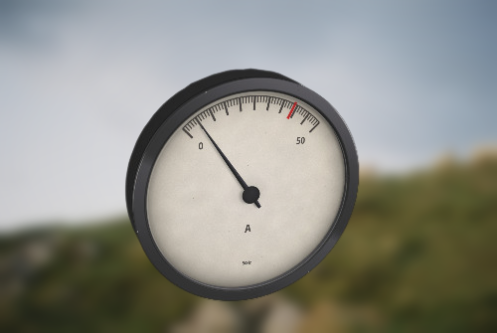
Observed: 5A
